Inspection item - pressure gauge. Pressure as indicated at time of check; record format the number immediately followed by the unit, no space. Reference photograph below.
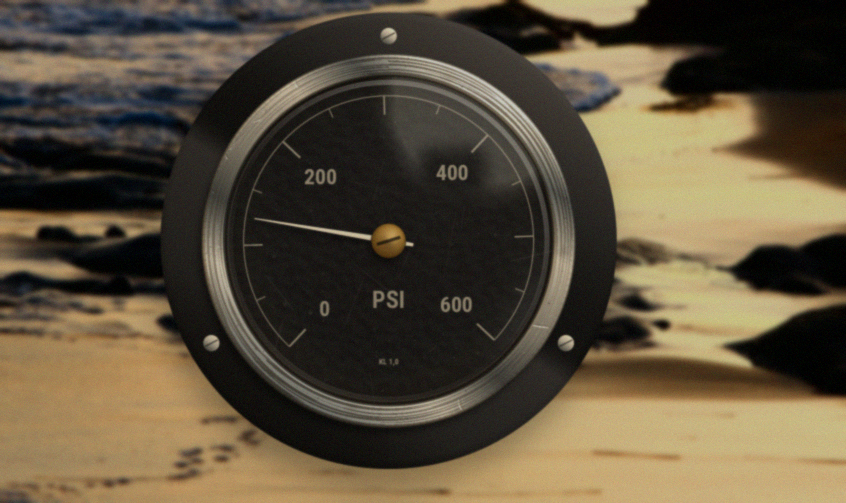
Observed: 125psi
